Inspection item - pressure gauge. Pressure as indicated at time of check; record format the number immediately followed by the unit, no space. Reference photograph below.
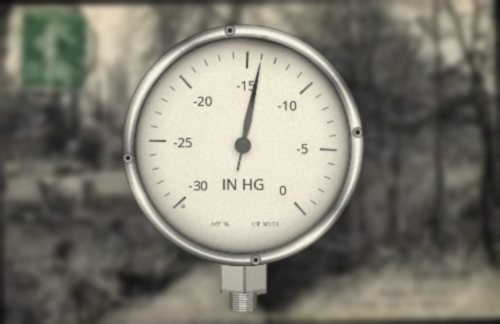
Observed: -14inHg
